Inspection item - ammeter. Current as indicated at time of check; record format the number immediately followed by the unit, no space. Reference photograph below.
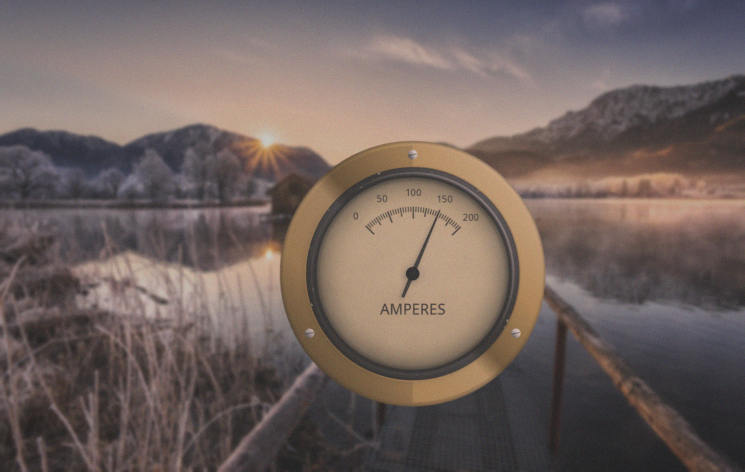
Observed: 150A
